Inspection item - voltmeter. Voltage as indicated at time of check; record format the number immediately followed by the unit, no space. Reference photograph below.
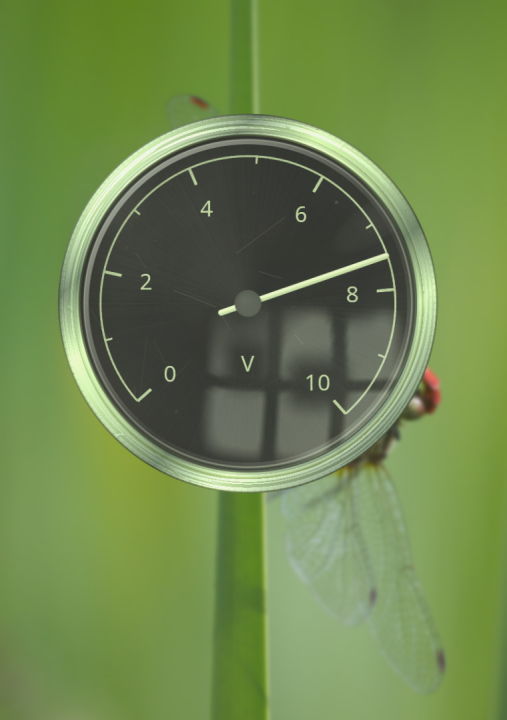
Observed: 7.5V
